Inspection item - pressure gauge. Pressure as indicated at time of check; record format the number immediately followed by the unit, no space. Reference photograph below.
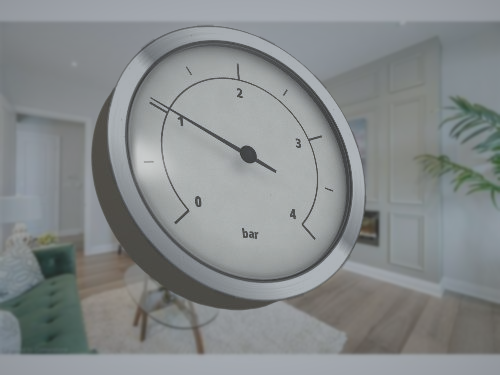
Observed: 1bar
